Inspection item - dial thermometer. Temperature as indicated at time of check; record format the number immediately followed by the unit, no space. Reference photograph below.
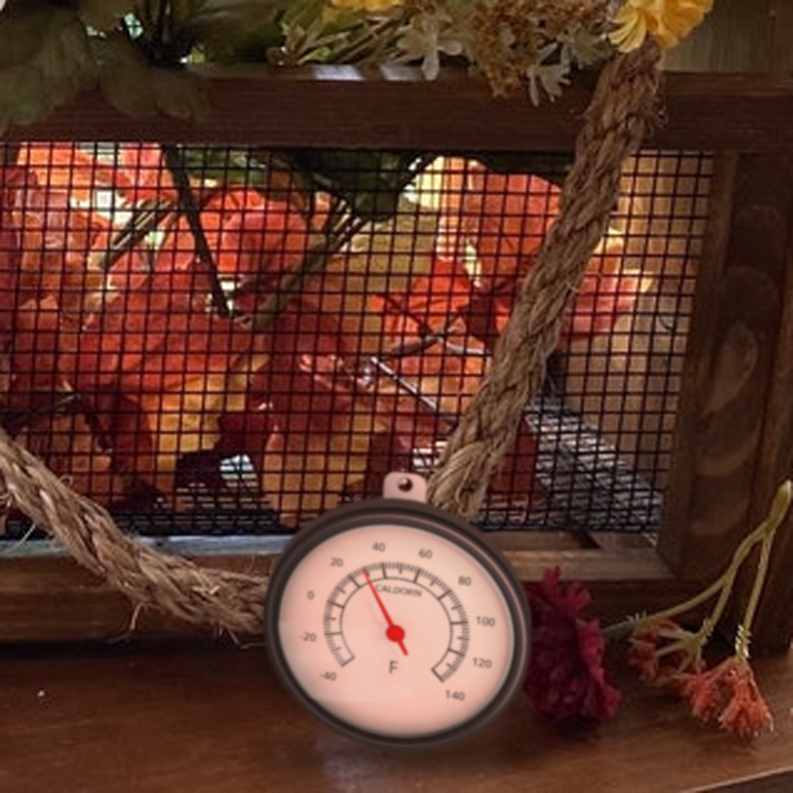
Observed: 30°F
